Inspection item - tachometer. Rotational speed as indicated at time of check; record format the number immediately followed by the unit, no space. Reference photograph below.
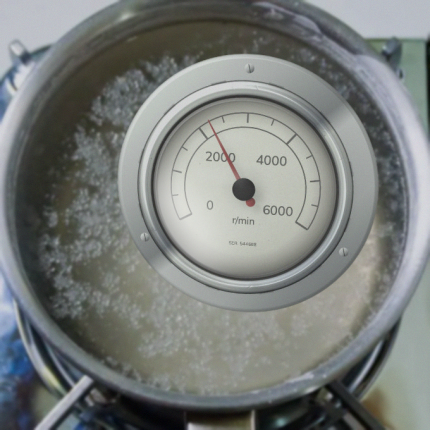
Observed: 2250rpm
